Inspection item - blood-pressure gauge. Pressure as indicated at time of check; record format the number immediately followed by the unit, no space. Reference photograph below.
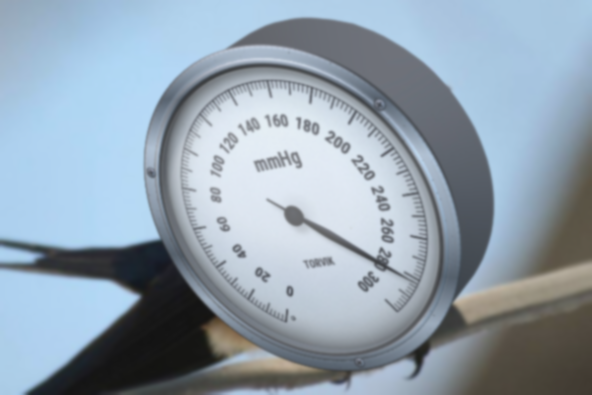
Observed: 280mmHg
